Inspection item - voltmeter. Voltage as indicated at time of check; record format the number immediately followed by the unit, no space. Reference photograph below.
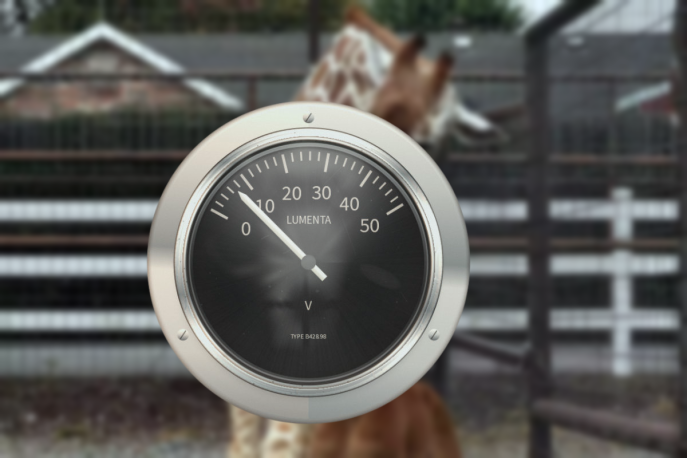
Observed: 7V
